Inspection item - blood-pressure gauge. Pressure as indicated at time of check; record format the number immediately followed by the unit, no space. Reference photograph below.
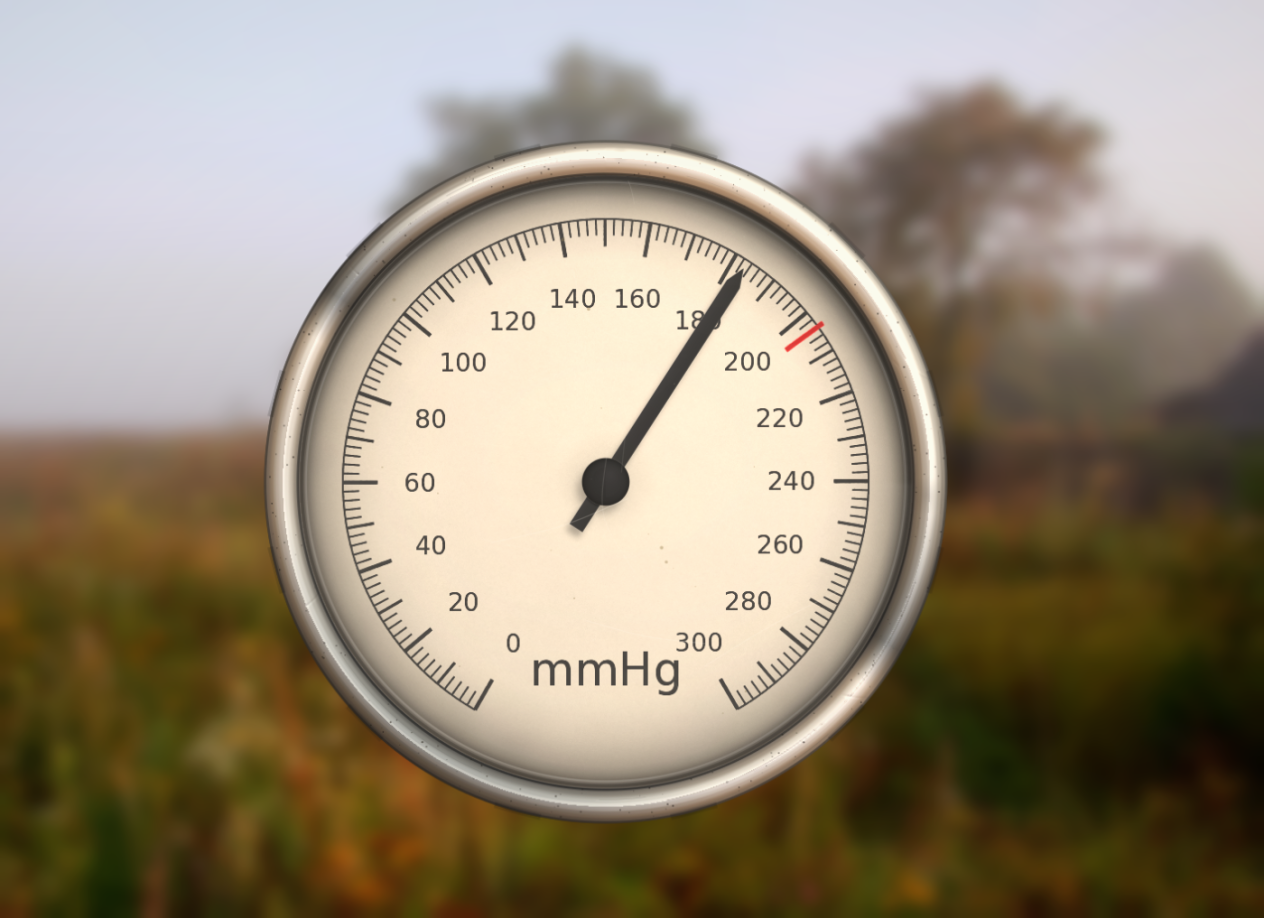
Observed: 183mmHg
